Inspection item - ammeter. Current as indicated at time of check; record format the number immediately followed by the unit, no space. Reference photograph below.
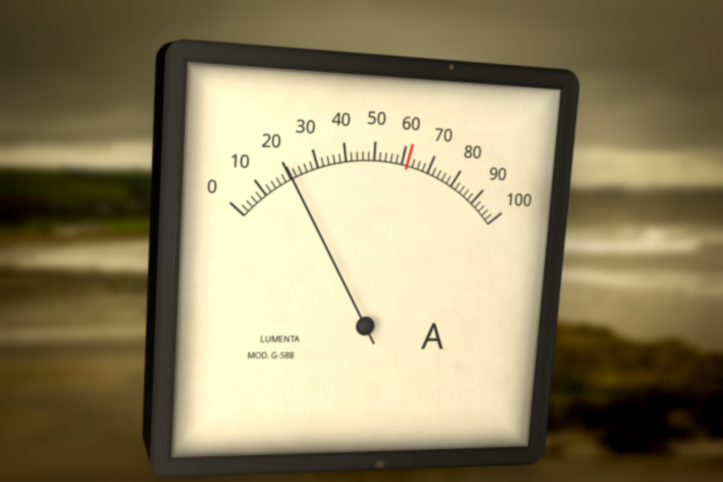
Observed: 20A
